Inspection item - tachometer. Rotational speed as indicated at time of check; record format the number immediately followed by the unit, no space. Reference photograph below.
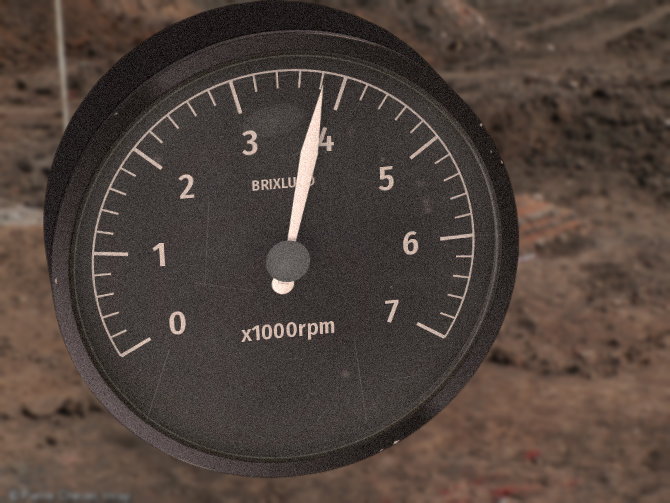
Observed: 3800rpm
